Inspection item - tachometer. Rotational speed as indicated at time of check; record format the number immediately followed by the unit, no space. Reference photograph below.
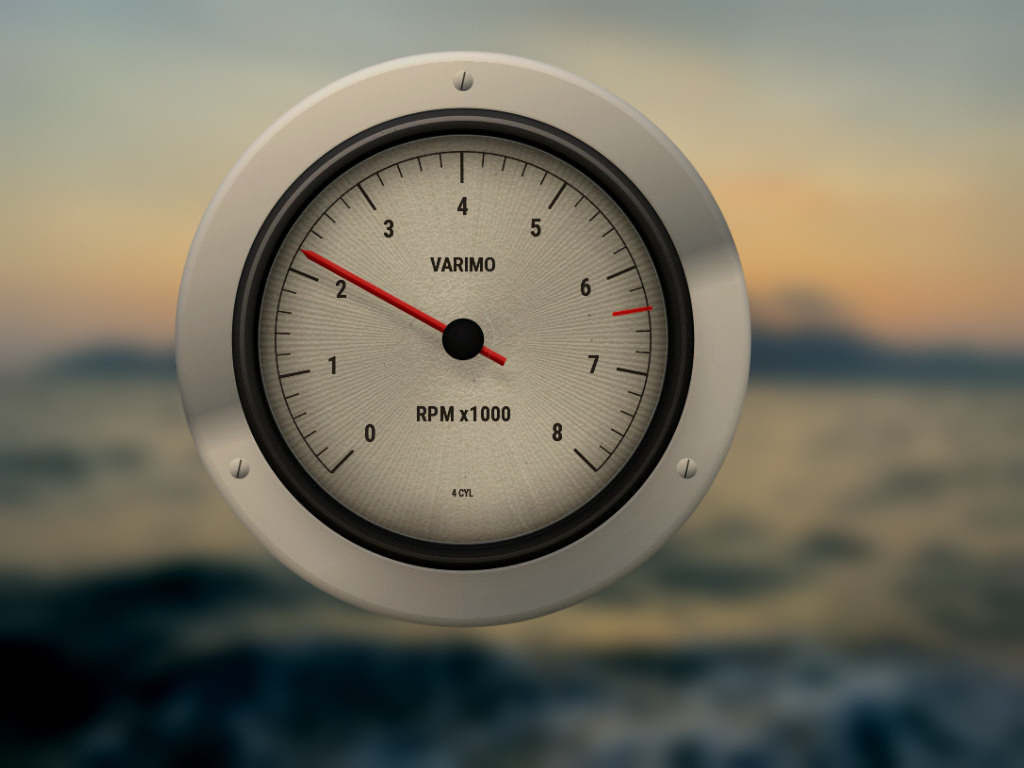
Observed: 2200rpm
